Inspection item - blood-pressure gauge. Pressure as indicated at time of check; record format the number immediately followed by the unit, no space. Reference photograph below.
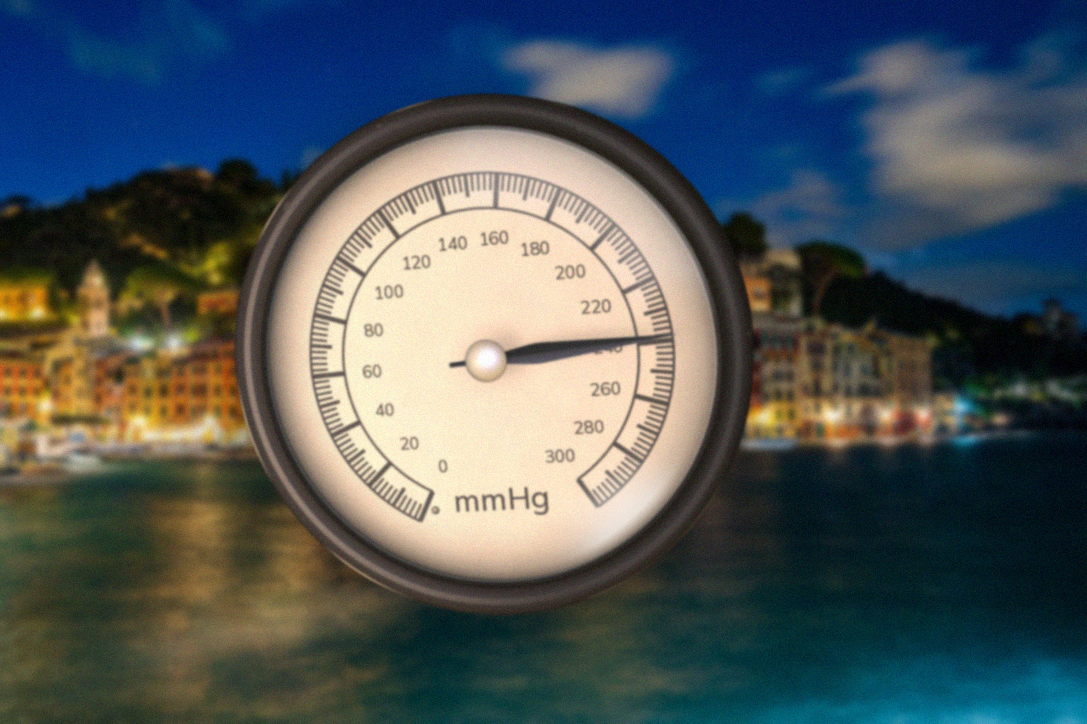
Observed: 238mmHg
